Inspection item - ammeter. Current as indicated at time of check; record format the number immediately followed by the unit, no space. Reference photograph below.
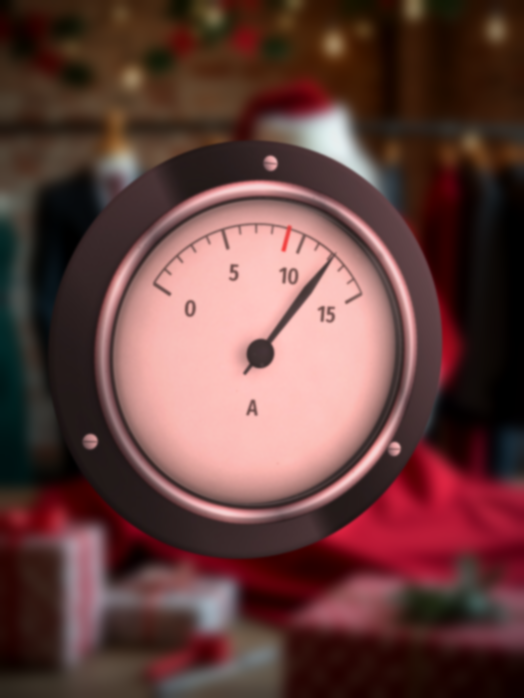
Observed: 12A
